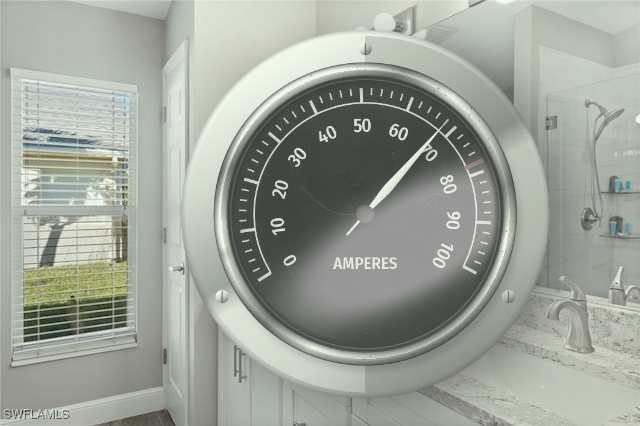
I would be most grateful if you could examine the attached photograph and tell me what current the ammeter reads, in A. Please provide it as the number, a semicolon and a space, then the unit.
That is 68; A
